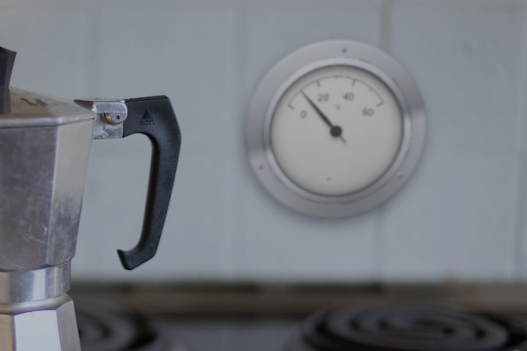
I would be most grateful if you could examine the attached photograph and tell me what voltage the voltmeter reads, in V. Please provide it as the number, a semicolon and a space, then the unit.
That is 10; V
